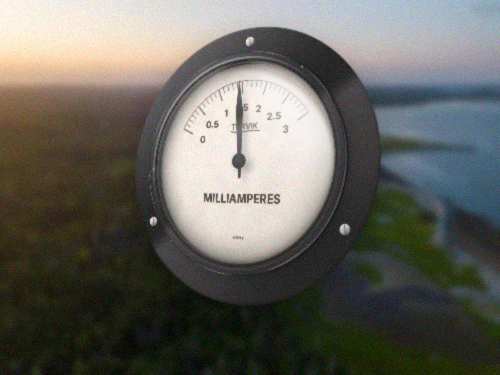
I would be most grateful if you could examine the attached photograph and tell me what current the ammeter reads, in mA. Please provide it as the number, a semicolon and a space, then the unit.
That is 1.5; mA
